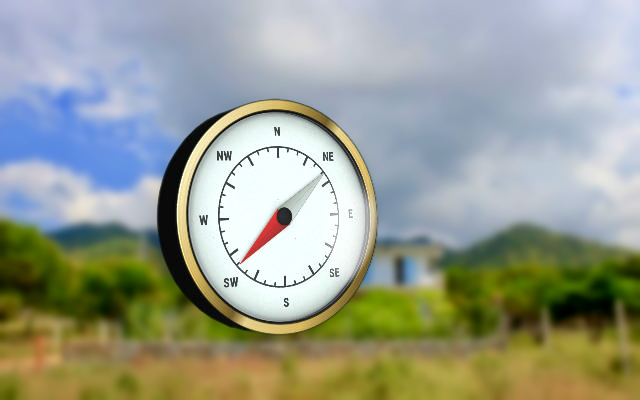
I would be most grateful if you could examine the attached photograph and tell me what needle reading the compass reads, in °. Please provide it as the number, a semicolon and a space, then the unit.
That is 230; °
